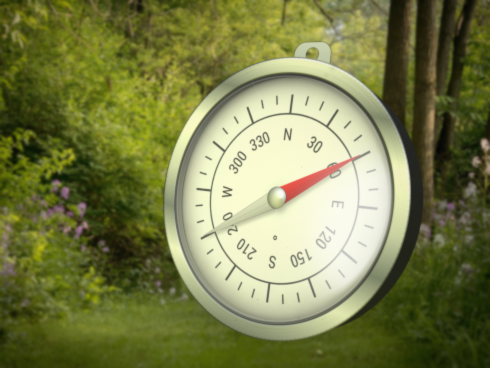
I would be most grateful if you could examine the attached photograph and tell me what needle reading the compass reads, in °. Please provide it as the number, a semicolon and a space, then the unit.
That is 60; °
